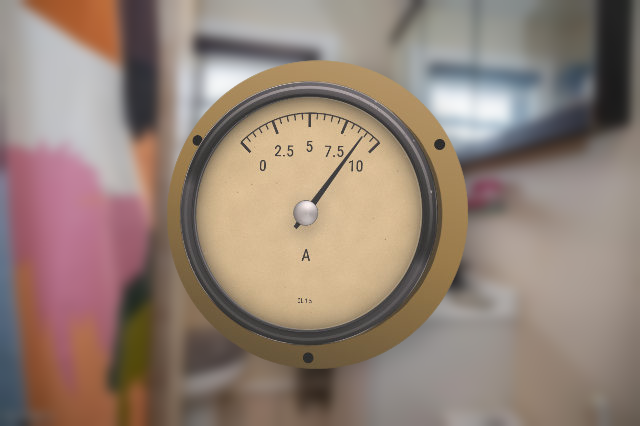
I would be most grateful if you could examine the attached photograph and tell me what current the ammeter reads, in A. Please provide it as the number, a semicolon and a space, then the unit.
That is 9; A
